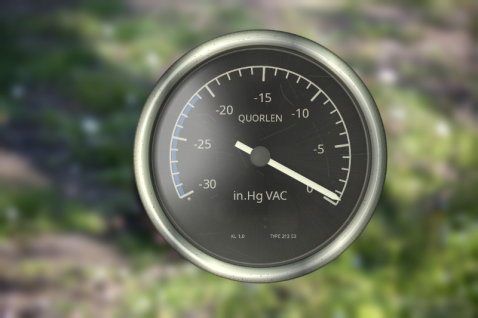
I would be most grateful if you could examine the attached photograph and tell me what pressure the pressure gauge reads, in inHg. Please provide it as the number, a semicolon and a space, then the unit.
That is -0.5; inHg
